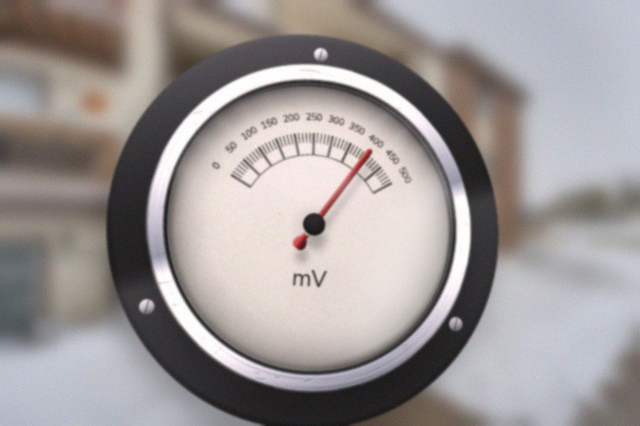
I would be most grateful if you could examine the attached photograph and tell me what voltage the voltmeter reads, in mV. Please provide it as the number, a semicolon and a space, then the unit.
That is 400; mV
